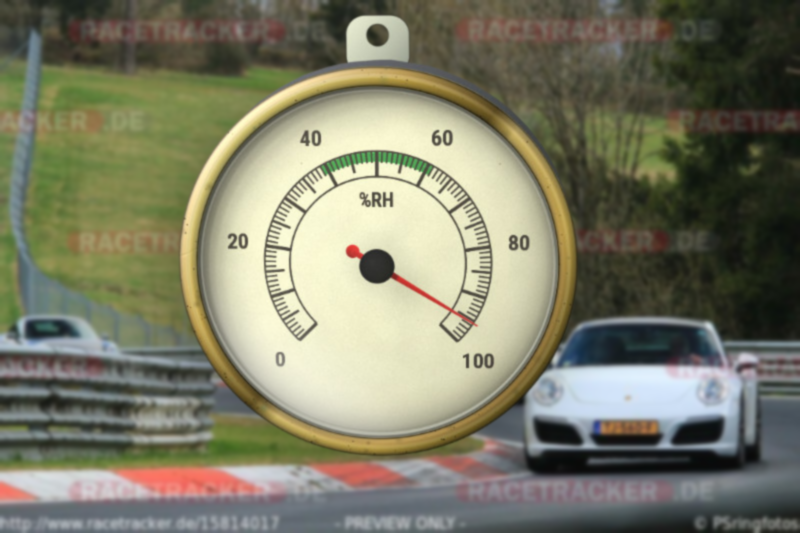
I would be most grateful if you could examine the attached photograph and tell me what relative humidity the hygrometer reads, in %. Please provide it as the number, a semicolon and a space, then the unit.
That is 95; %
